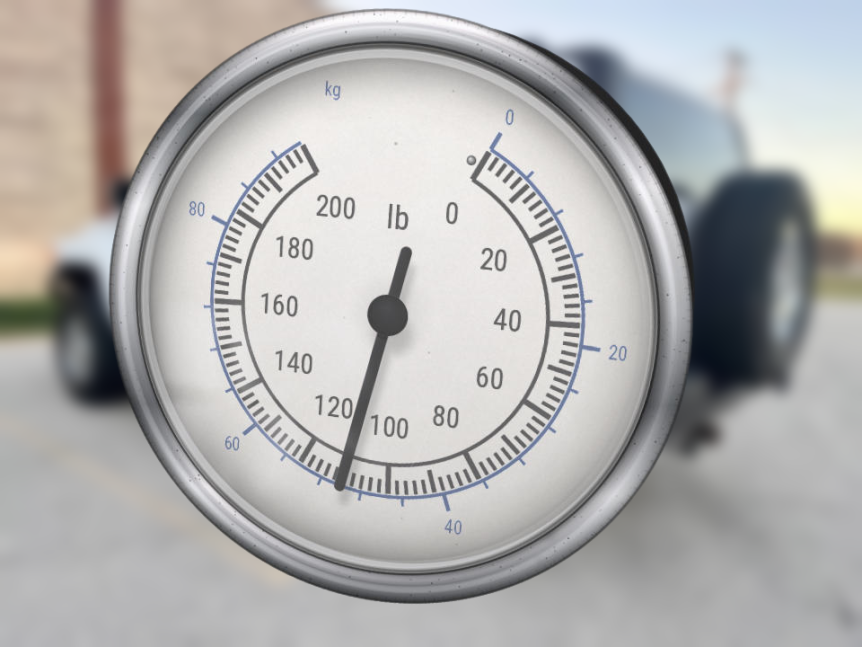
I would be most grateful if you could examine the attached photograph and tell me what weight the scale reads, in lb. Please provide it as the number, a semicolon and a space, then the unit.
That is 110; lb
